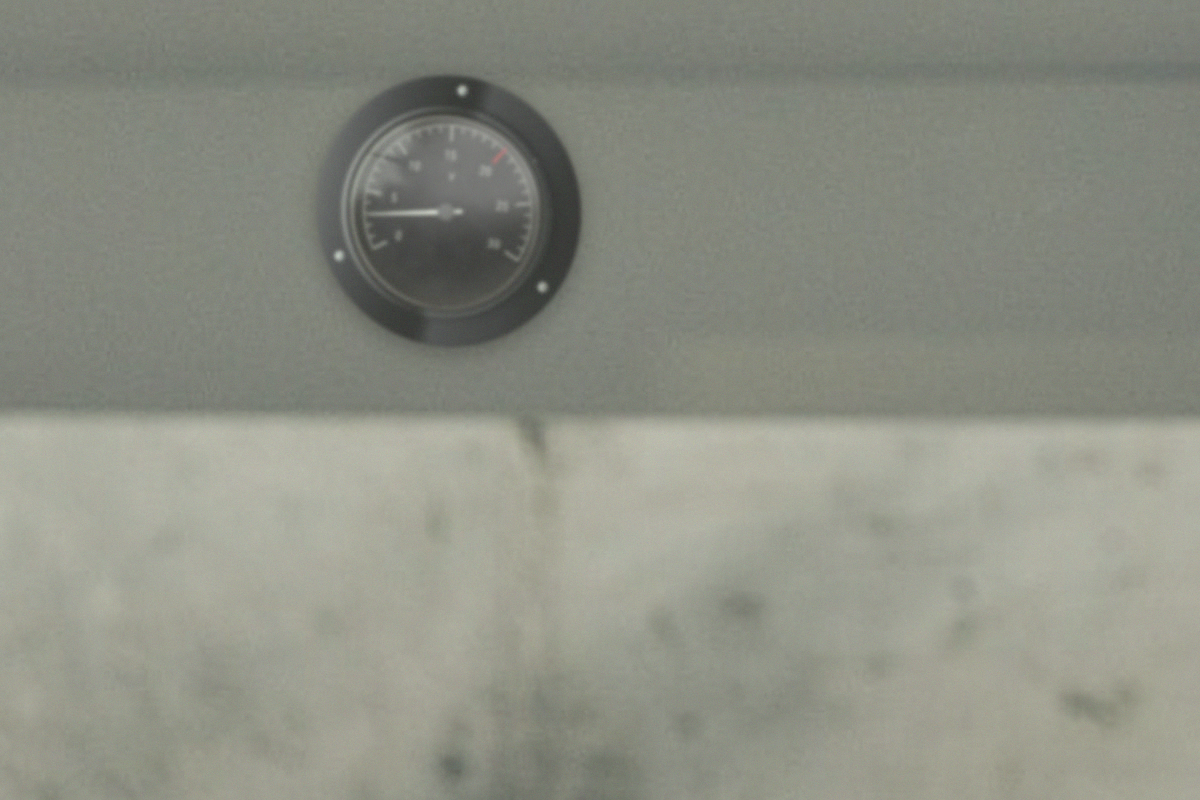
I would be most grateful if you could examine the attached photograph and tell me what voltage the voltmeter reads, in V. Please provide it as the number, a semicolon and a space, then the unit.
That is 3; V
